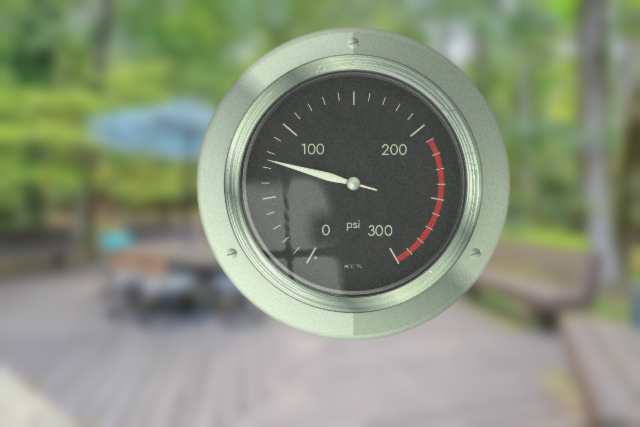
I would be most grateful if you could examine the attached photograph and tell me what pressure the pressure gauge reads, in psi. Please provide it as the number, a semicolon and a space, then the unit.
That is 75; psi
